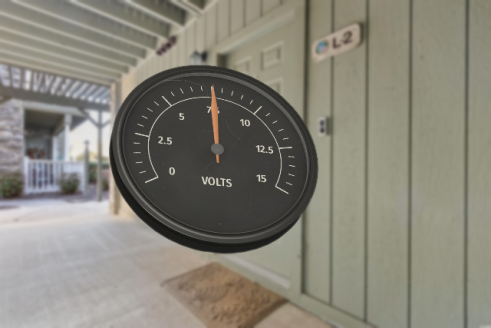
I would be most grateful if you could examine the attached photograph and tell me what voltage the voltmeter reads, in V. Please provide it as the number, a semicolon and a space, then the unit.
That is 7.5; V
